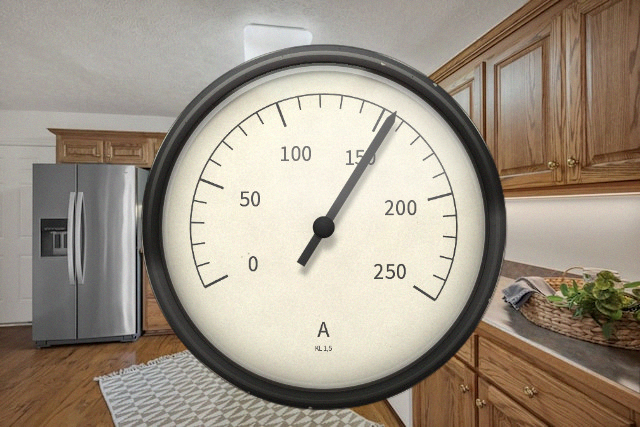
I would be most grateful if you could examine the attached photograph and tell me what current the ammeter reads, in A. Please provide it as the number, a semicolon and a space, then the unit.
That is 155; A
